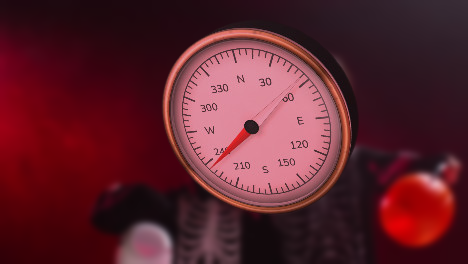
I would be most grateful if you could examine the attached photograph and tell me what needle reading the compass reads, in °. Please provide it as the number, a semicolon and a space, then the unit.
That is 235; °
